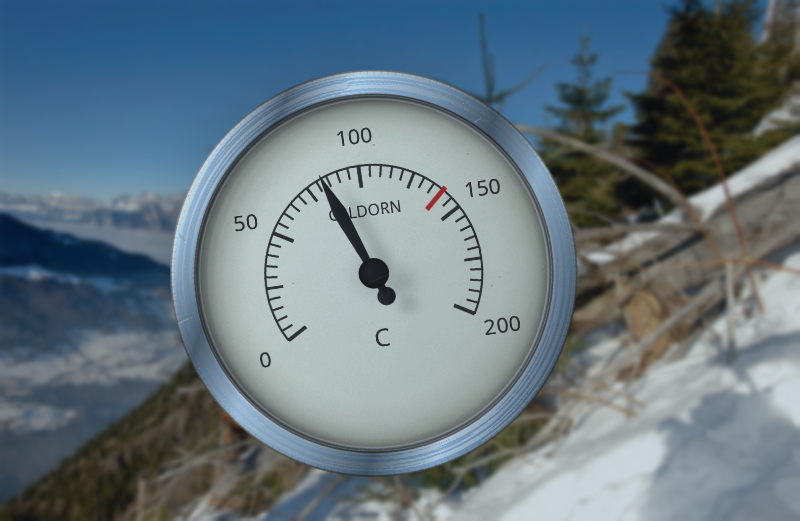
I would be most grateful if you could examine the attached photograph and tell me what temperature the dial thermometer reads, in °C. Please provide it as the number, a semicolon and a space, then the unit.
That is 82.5; °C
